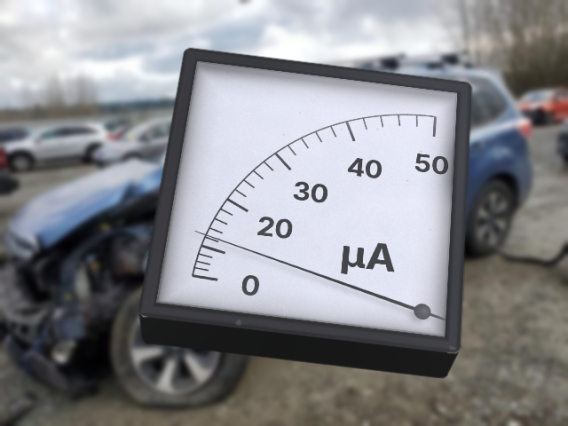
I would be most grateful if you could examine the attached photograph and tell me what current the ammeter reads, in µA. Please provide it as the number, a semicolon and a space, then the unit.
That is 12; µA
